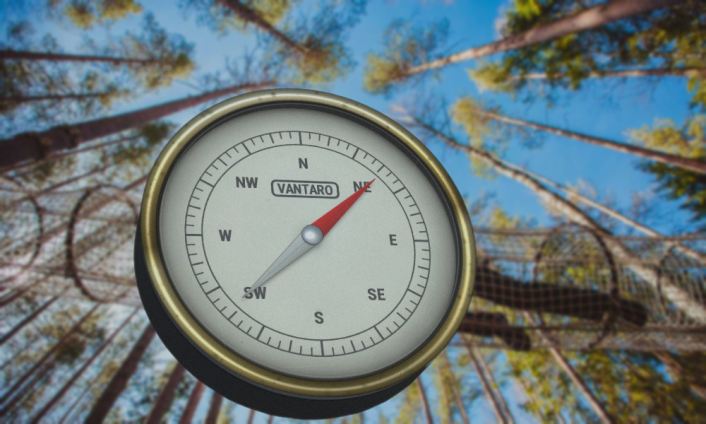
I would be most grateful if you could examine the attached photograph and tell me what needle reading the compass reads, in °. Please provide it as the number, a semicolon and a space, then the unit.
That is 47.5; °
